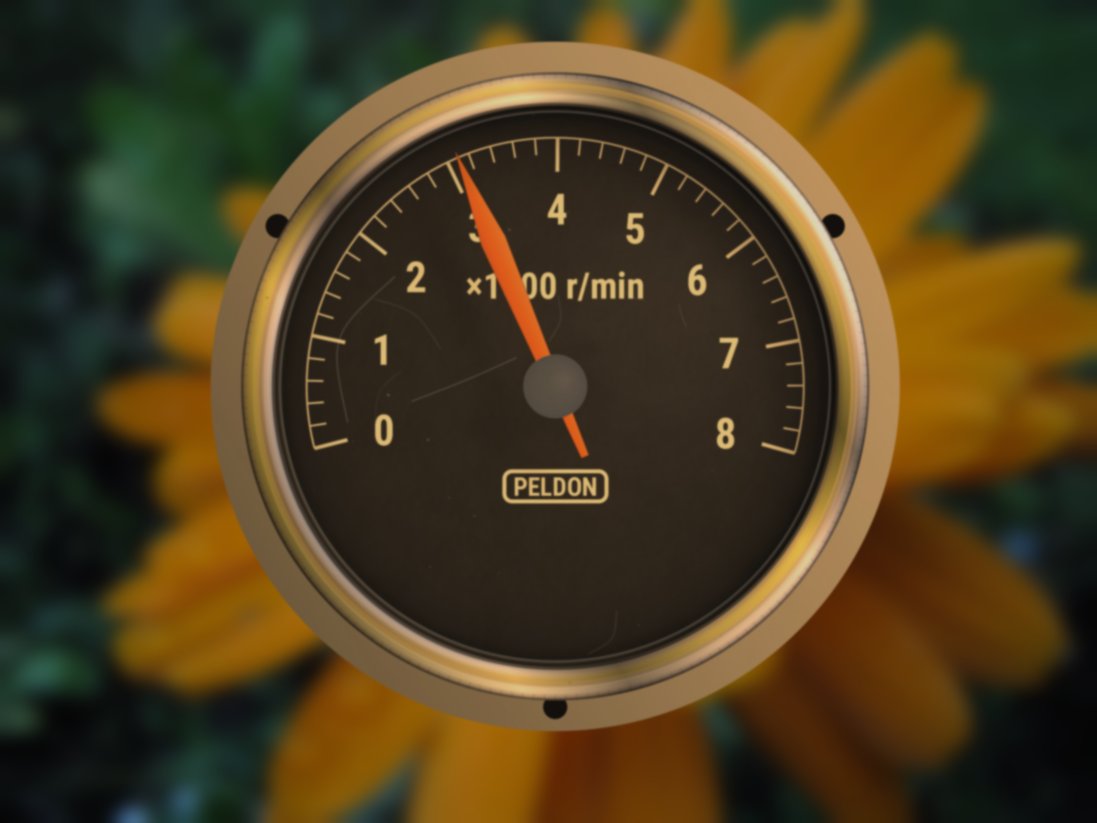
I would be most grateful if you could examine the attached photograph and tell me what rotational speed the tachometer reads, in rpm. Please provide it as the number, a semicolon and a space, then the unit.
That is 3100; rpm
